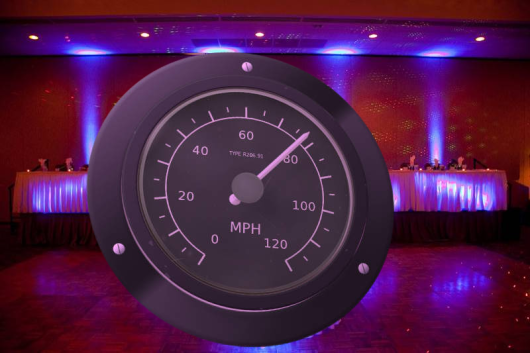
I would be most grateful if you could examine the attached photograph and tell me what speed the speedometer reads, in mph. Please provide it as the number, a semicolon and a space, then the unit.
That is 77.5; mph
